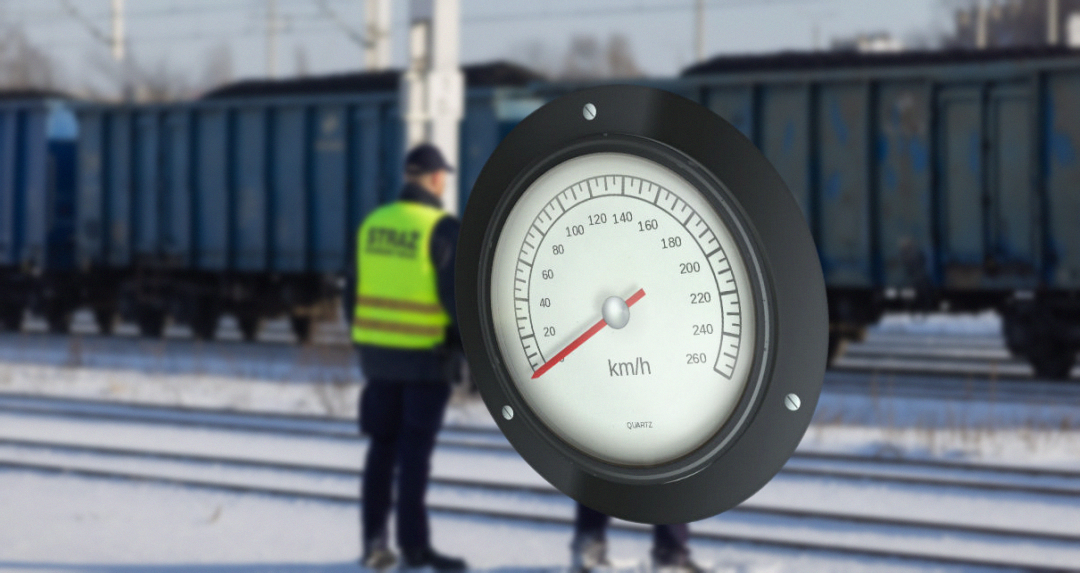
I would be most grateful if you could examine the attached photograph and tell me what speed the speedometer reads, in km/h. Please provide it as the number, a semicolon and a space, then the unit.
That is 0; km/h
